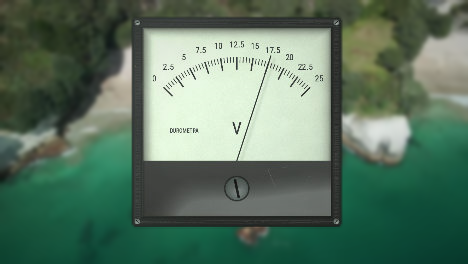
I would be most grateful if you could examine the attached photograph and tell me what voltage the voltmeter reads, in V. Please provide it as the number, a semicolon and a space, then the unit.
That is 17.5; V
